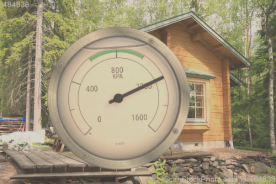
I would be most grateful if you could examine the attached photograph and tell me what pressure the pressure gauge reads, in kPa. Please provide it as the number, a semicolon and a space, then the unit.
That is 1200; kPa
